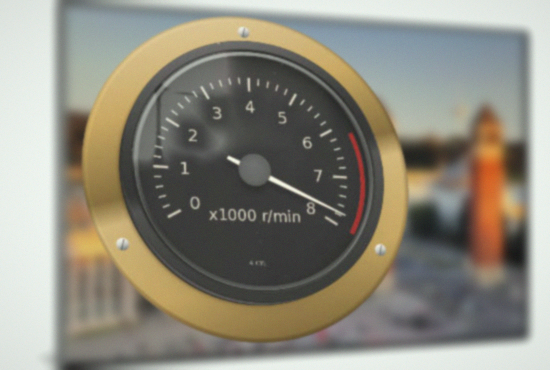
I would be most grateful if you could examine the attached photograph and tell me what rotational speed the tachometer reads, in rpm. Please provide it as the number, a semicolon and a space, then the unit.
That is 7800; rpm
